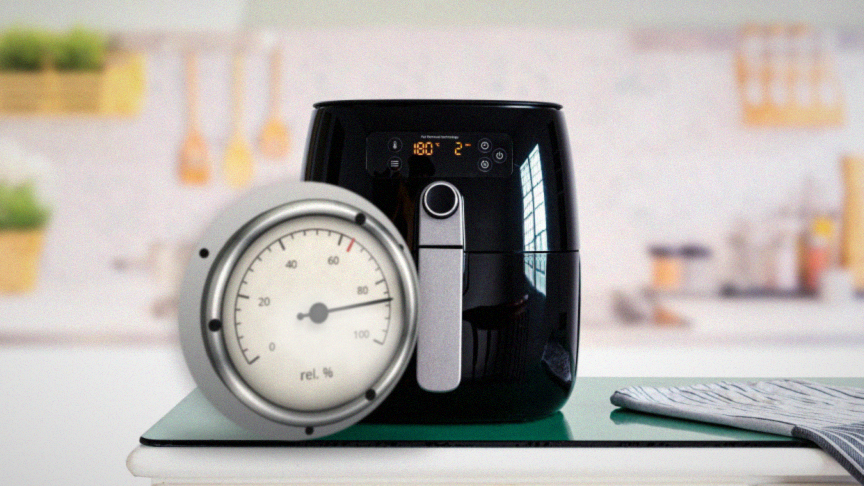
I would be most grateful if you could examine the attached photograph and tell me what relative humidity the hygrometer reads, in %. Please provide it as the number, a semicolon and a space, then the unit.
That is 86; %
